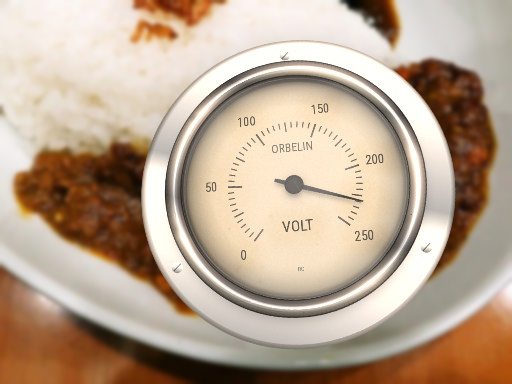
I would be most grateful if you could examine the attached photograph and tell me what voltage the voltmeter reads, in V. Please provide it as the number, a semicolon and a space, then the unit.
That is 230; V
